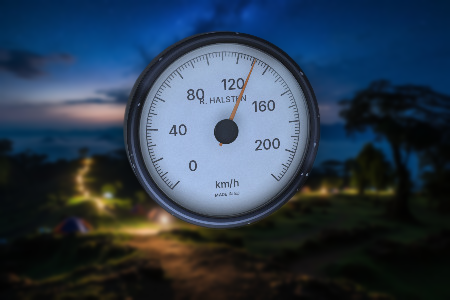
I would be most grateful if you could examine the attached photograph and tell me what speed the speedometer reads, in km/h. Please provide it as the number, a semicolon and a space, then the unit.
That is 130; km/h
